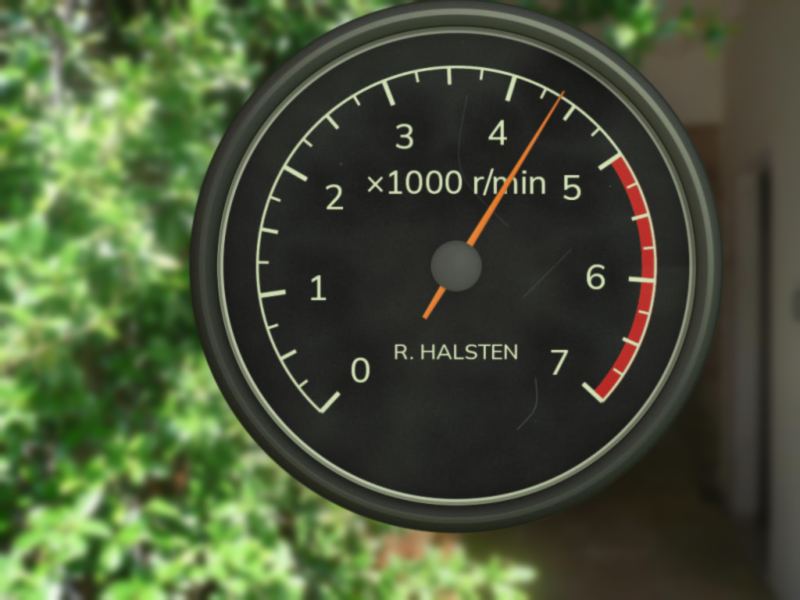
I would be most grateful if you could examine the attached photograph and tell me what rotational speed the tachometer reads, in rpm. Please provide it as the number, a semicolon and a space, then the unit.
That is 4375; rpm
